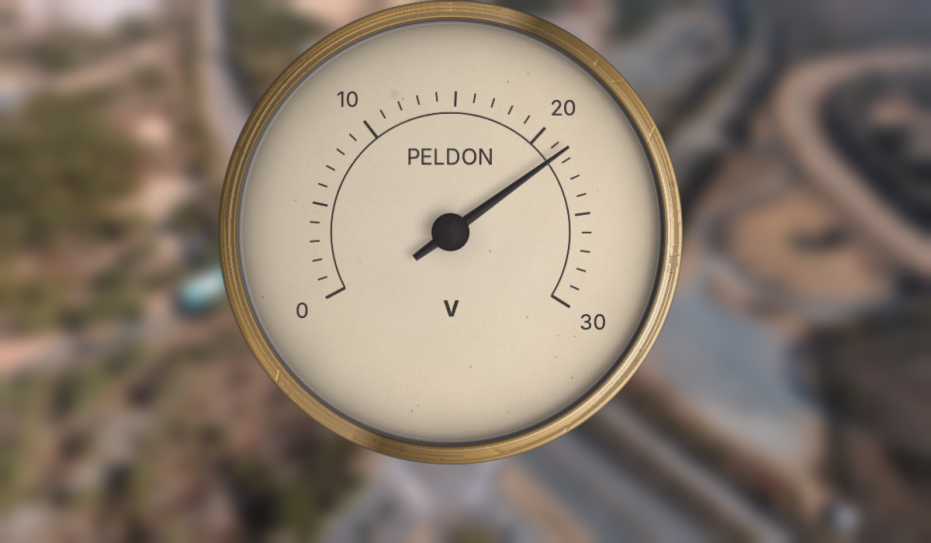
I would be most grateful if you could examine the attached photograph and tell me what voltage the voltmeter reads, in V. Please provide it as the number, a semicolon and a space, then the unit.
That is 21.5; V
